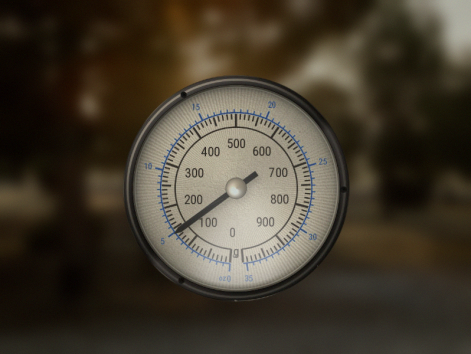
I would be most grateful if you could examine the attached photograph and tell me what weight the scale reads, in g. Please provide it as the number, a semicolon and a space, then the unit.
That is 140; g
